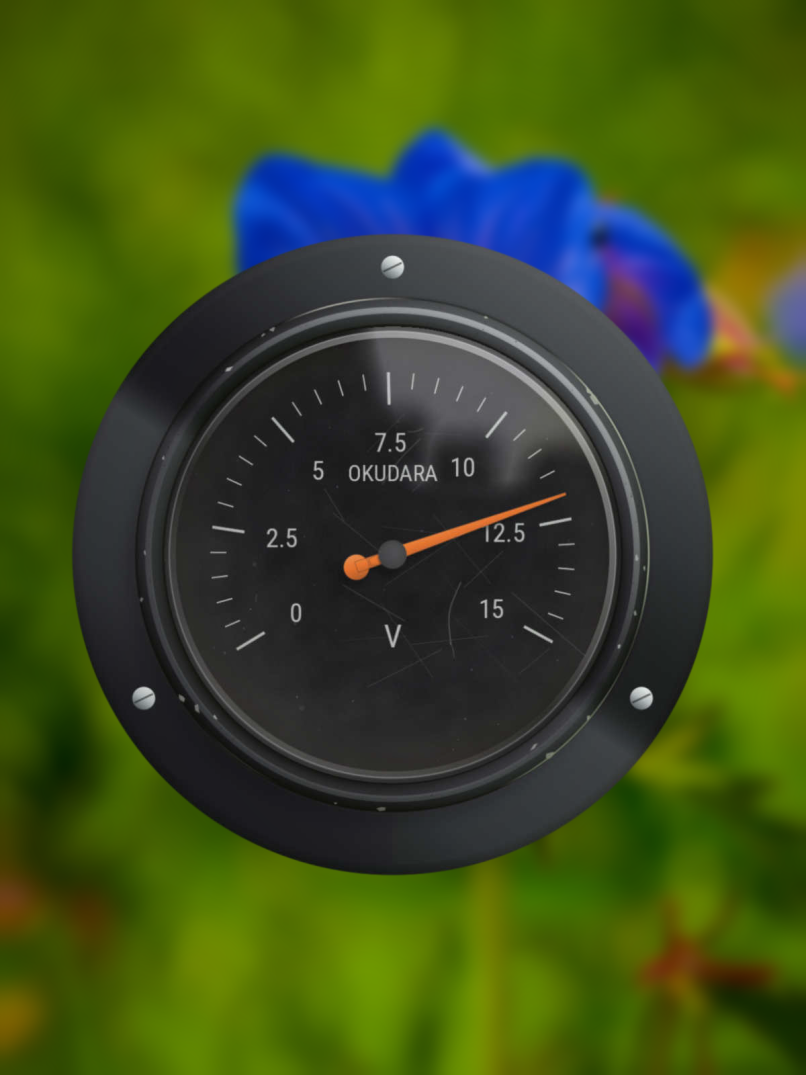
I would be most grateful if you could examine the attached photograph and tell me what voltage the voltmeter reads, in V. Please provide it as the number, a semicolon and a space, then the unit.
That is 12; V
